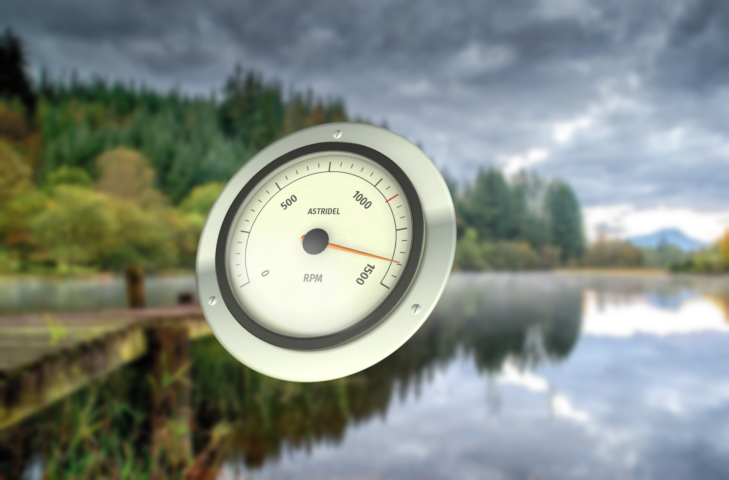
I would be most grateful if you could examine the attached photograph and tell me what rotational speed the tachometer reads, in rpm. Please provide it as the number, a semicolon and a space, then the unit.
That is 1400; rpm
